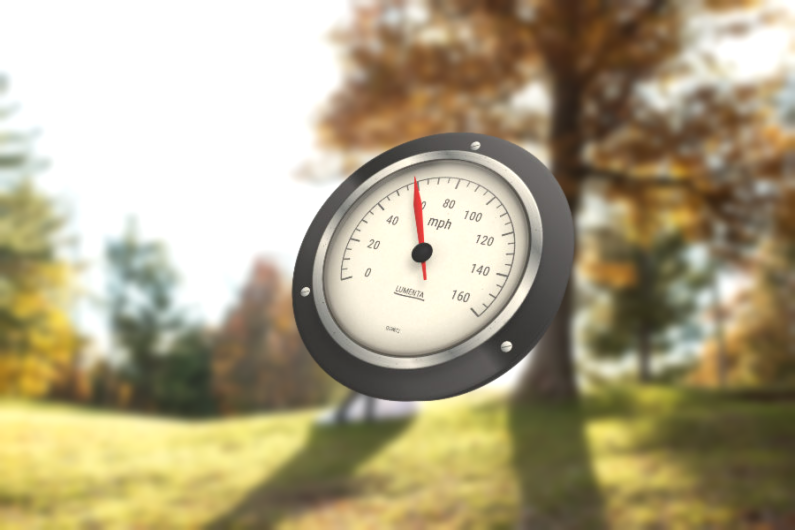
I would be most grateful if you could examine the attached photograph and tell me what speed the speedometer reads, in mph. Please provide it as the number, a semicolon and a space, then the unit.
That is 60; mph
